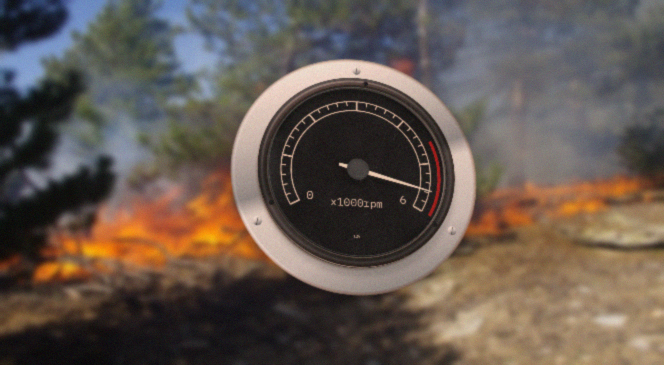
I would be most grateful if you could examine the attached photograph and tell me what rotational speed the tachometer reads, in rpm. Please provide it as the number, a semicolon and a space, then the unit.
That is 5600; rpm
